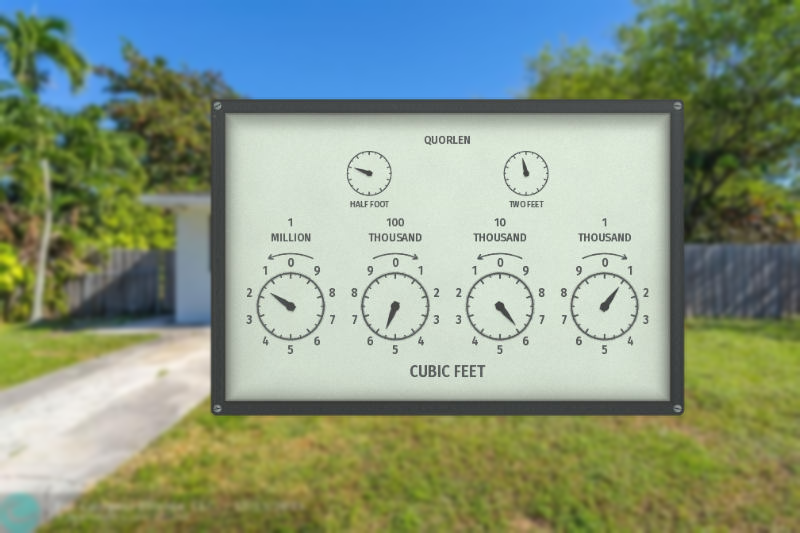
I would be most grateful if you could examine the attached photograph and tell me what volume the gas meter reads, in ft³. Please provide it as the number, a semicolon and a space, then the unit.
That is 156100; ft³
